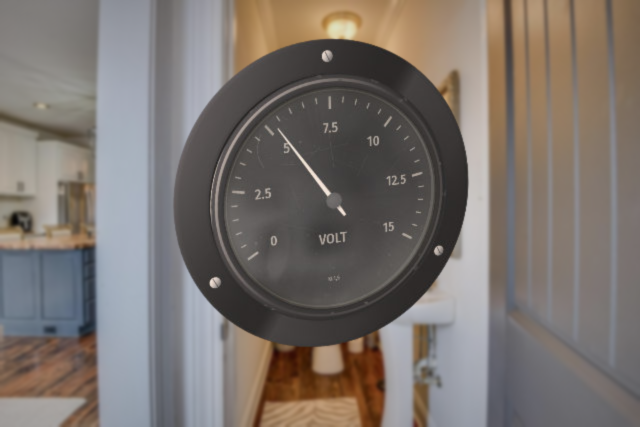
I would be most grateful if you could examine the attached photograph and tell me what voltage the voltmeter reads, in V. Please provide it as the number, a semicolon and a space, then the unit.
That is 5.25; V
